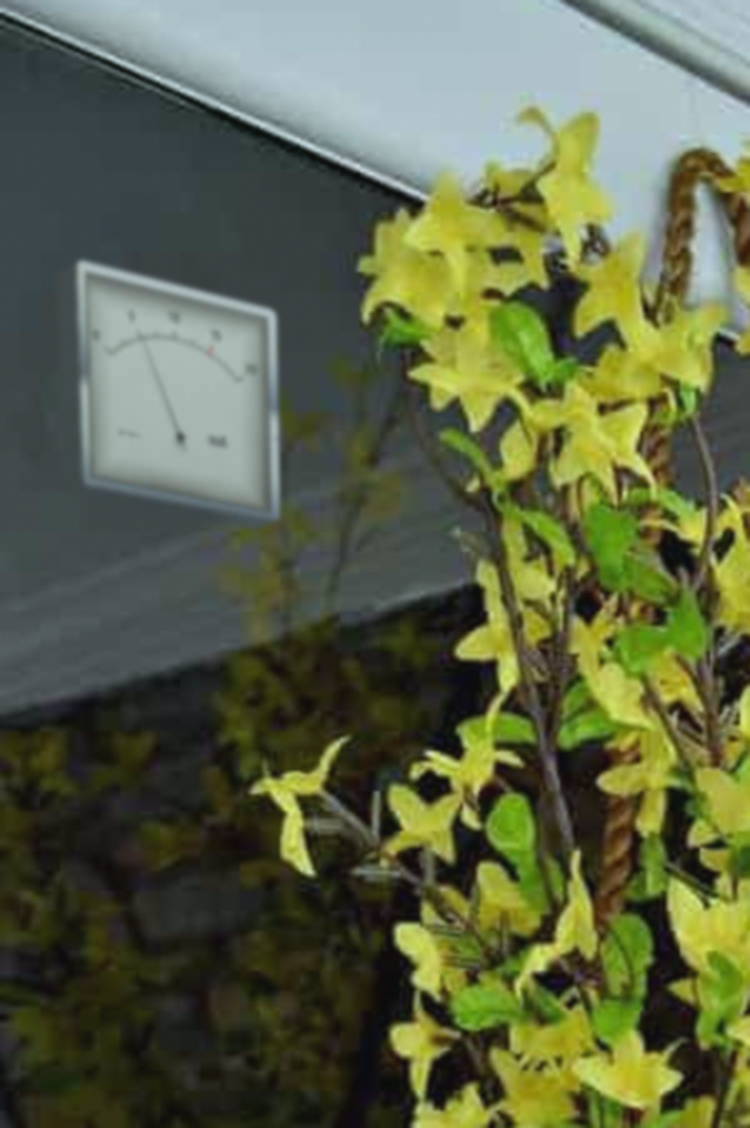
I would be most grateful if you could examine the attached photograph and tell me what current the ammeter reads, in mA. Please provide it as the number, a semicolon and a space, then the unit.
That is 5; mA
